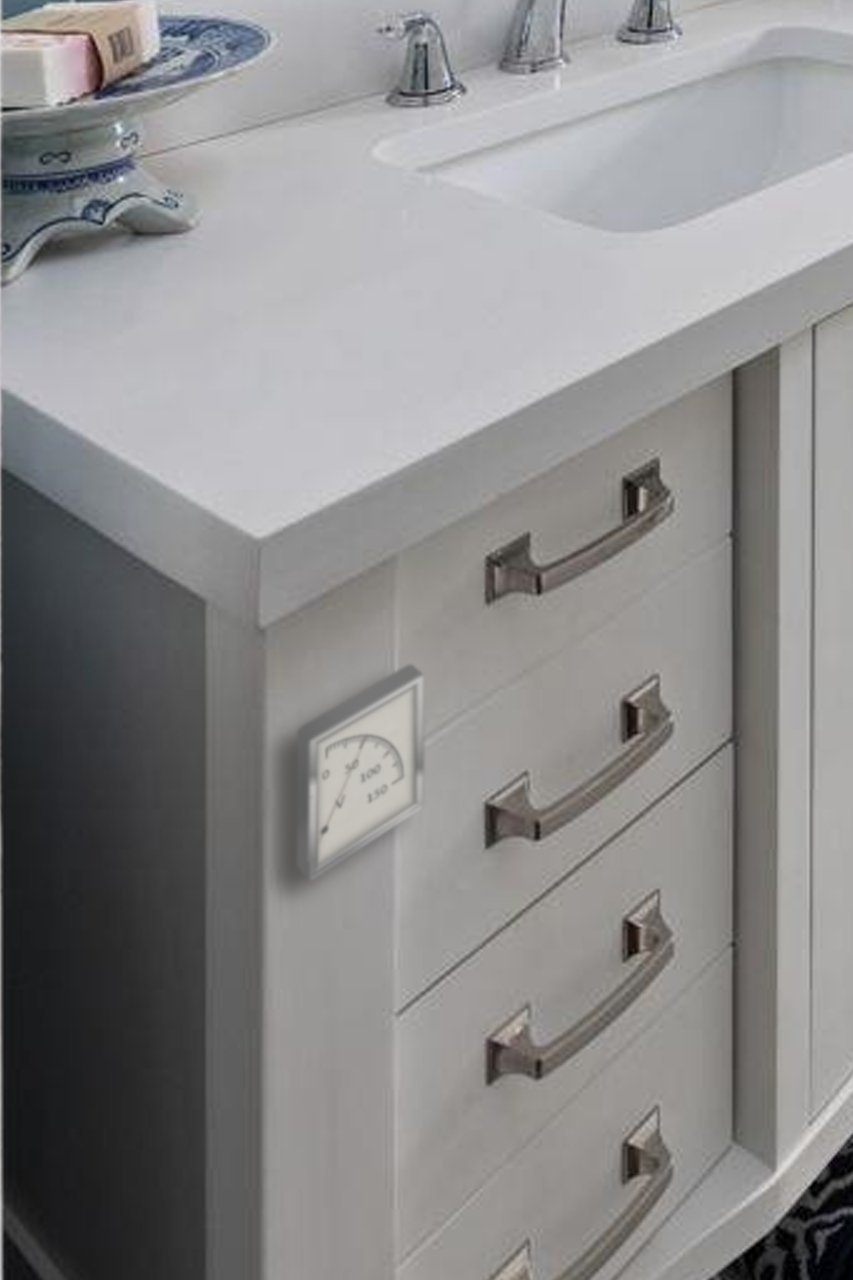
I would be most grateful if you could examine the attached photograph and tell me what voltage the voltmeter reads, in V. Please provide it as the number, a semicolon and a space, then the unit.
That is 50; V
